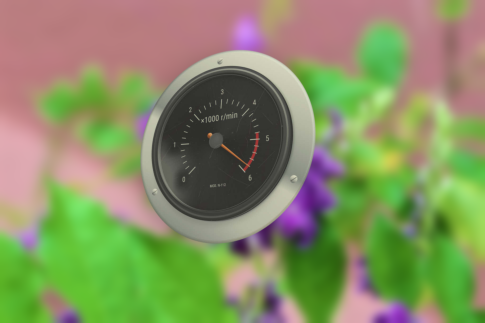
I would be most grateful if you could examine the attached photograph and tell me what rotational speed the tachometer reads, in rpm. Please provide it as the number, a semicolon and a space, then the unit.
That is 5800; rpm
